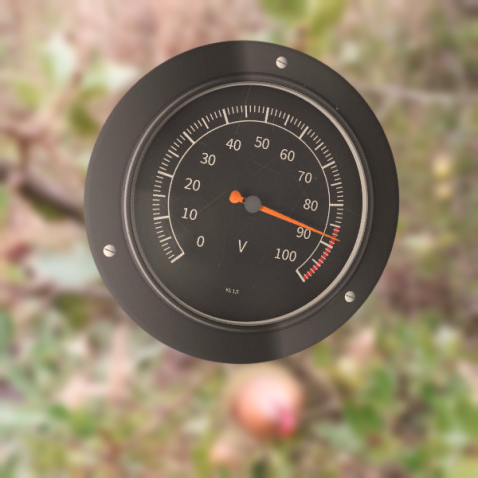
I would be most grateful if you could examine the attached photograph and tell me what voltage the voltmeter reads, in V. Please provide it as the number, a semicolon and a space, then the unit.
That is 88; V
